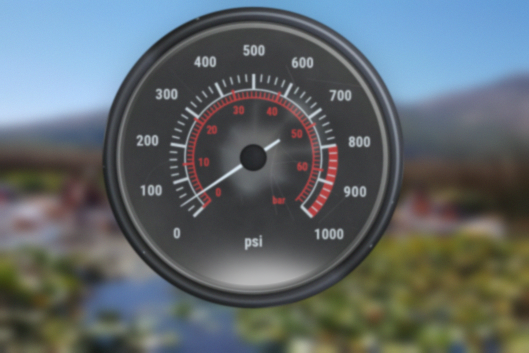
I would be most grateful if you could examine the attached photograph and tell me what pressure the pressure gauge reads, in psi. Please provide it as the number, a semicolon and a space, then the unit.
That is 40; psi
